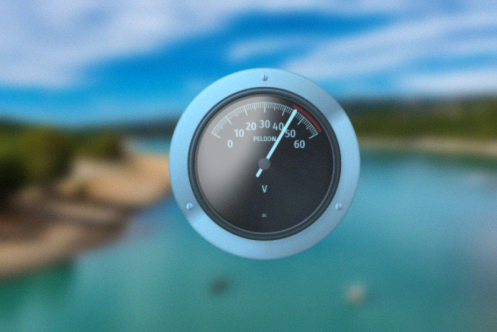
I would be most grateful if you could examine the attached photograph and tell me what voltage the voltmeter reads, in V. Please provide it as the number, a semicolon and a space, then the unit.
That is 45; V
